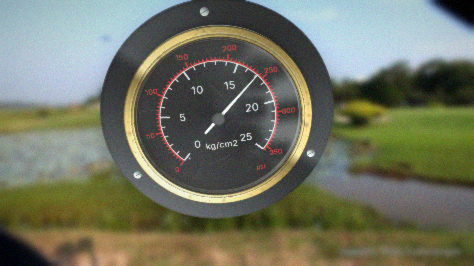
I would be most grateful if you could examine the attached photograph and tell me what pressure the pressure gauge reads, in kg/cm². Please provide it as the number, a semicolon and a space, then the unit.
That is 17; kg/cm²
